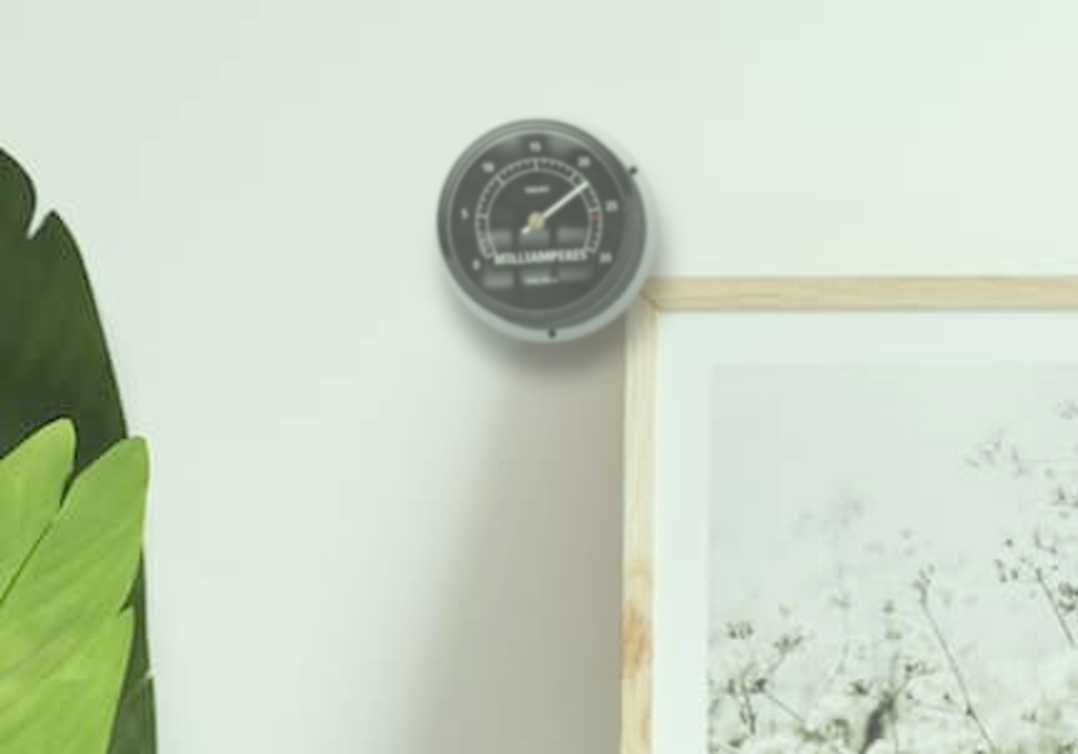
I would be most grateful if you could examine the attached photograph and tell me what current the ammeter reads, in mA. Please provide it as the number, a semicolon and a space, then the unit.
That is 22; mA
